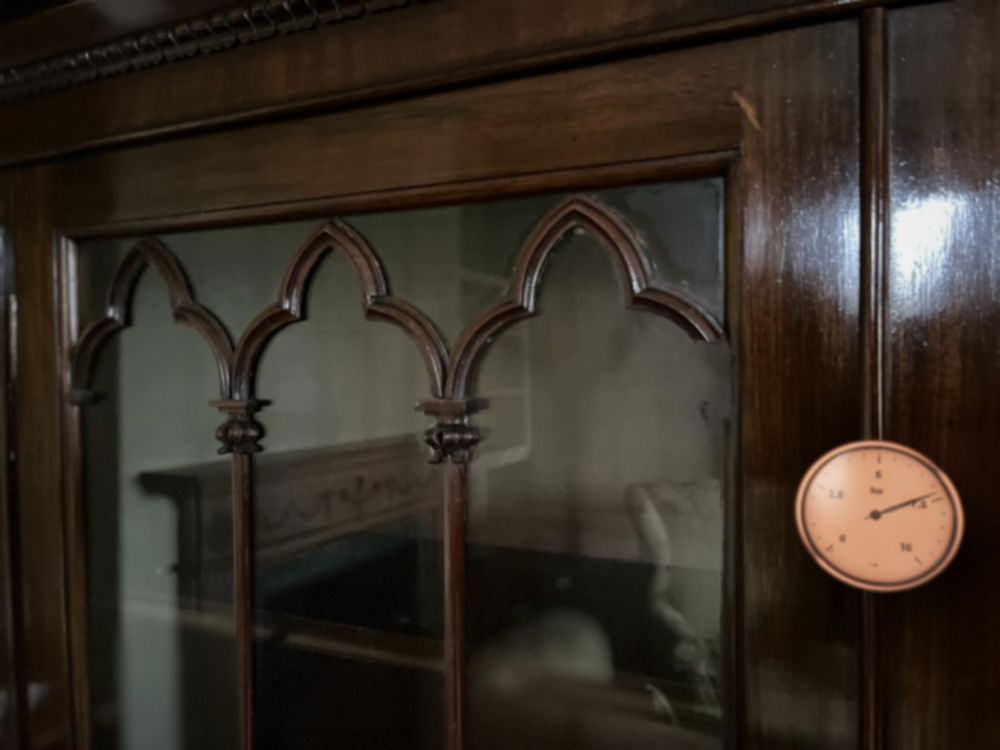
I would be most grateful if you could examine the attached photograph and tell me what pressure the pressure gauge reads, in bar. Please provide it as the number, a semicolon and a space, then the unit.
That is 7.25; bar
